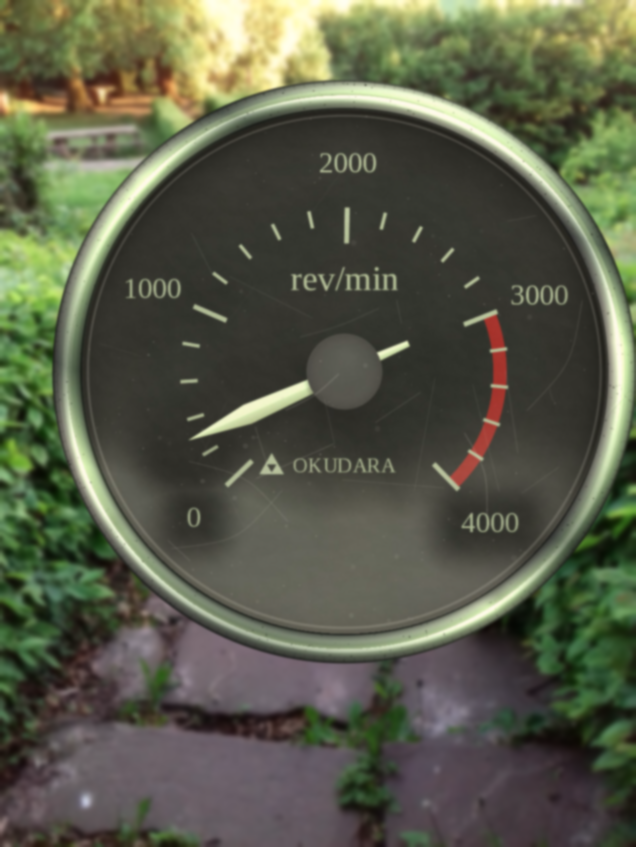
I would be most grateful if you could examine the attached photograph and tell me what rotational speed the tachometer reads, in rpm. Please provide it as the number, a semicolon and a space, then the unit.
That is 300; rpm
